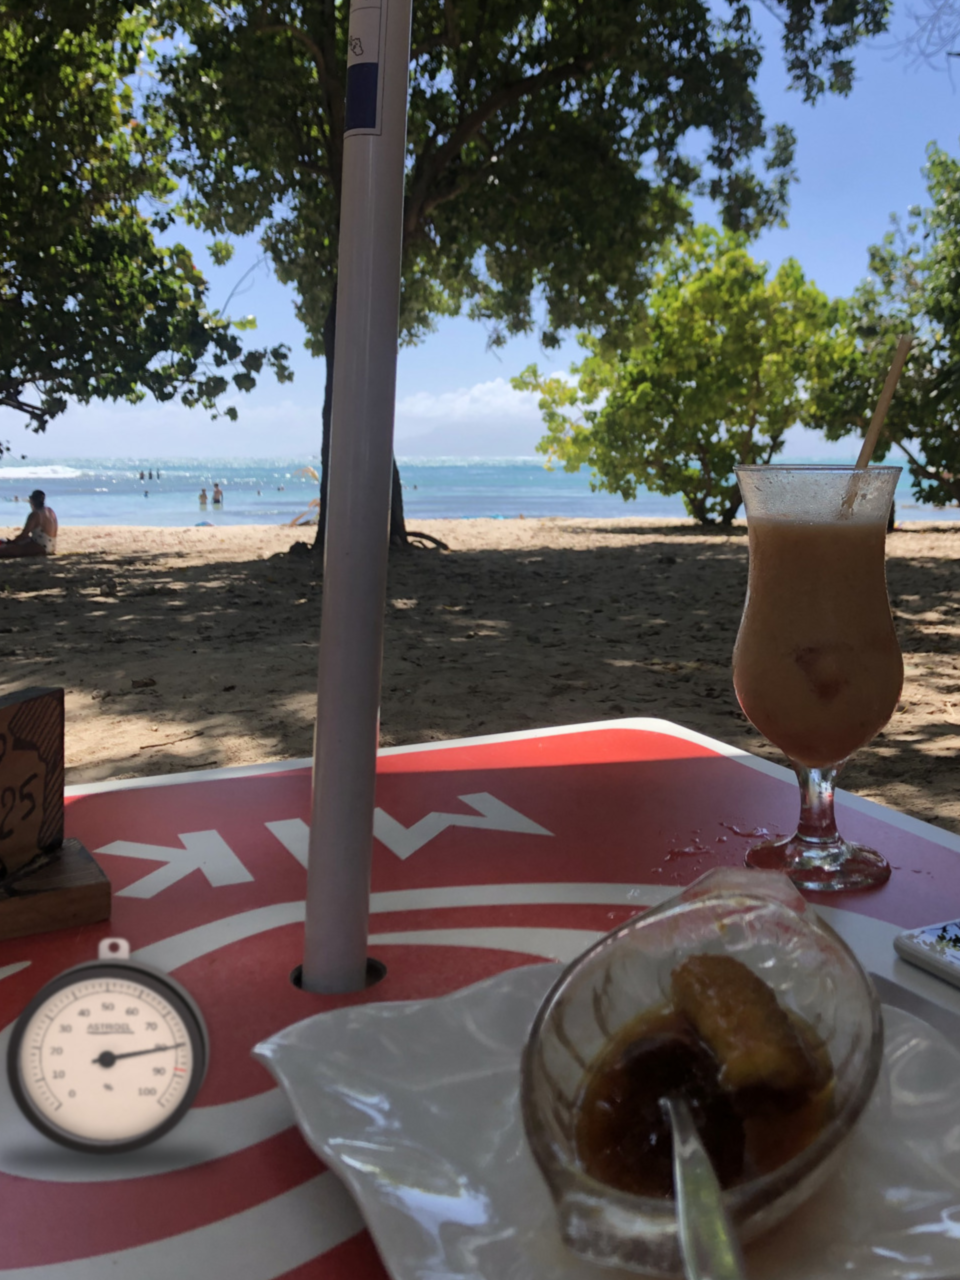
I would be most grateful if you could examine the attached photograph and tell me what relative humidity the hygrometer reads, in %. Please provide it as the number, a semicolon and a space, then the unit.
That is 80; %
